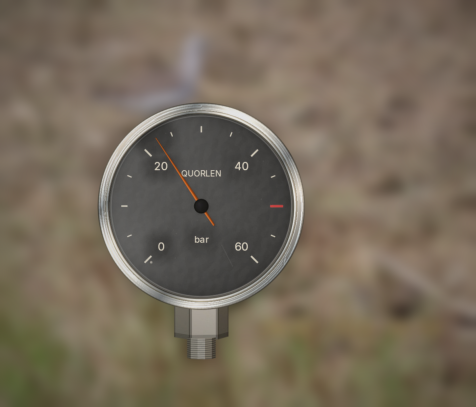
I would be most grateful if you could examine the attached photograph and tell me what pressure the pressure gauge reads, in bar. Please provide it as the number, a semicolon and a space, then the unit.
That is 22.5; bar
